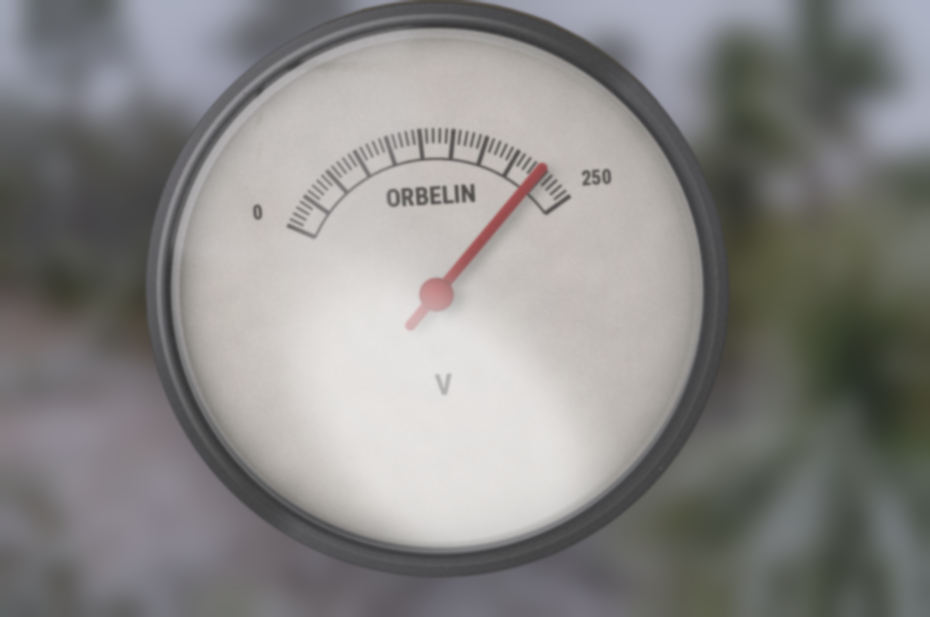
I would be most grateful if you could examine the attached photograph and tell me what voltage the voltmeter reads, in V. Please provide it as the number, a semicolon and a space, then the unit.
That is 220; V
